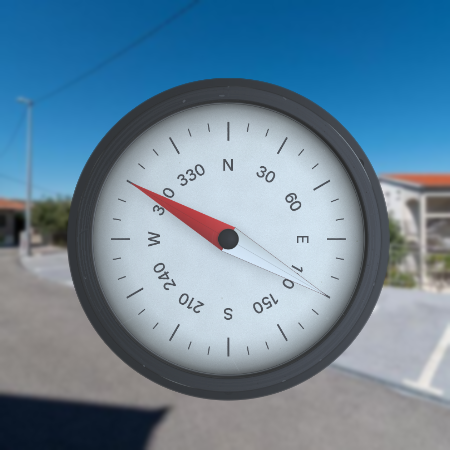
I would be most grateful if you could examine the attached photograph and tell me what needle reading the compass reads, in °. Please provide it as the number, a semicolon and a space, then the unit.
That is 300; °
